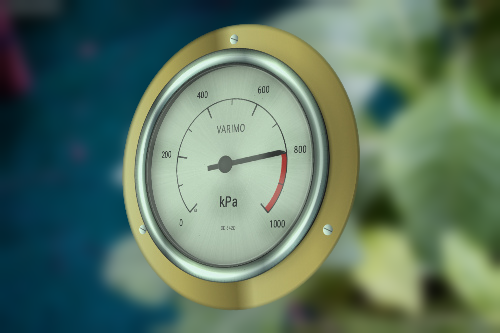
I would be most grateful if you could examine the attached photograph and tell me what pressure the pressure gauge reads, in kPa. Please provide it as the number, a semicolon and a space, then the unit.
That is 800; kPa
